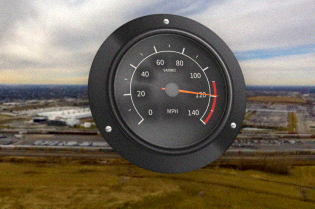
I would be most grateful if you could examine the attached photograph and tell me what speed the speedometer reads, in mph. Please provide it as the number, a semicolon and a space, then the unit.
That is 120; mph
